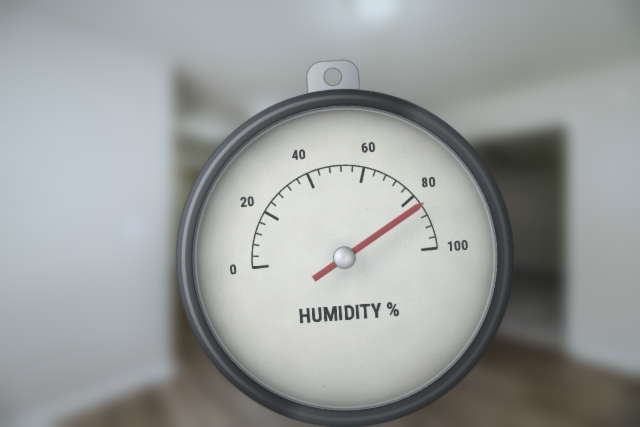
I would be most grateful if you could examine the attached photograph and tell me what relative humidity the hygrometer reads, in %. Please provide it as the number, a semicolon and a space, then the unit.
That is 84; %
